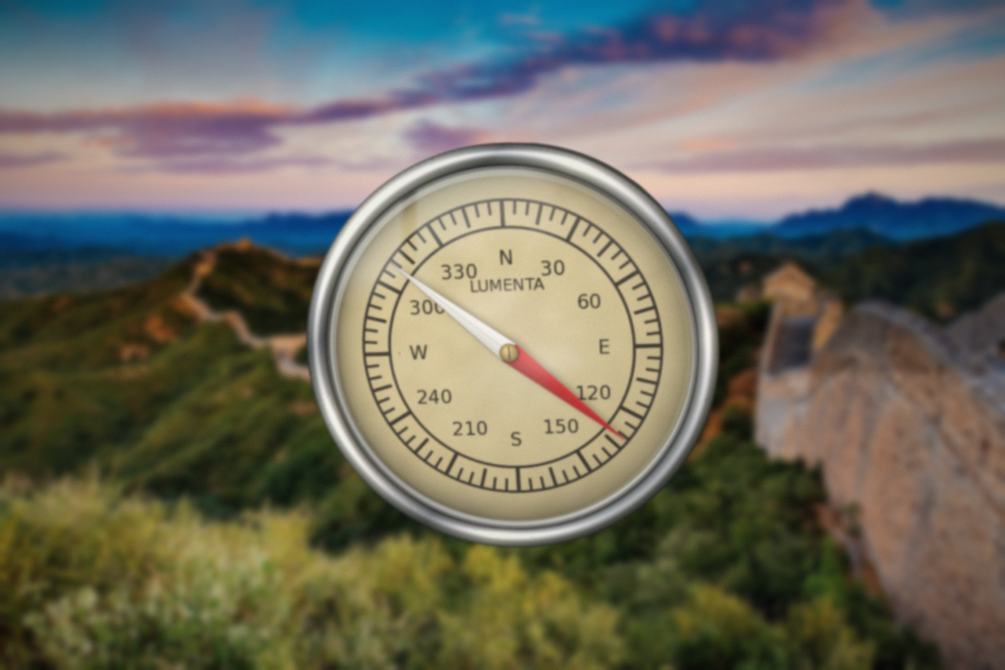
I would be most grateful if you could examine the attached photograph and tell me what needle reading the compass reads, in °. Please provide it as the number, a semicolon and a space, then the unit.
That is 130; °
